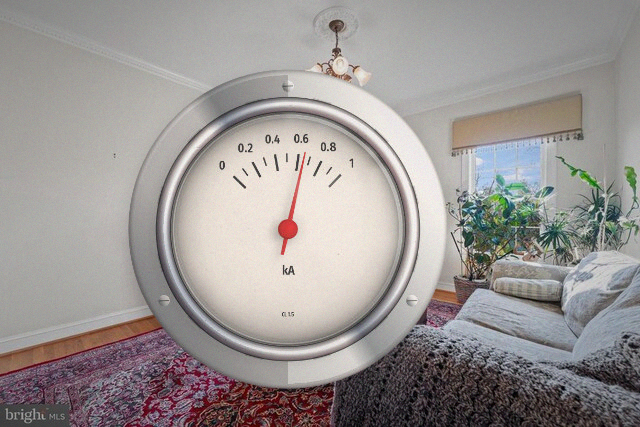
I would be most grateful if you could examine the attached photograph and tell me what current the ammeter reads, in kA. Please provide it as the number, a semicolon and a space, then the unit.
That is 0.65; kA
